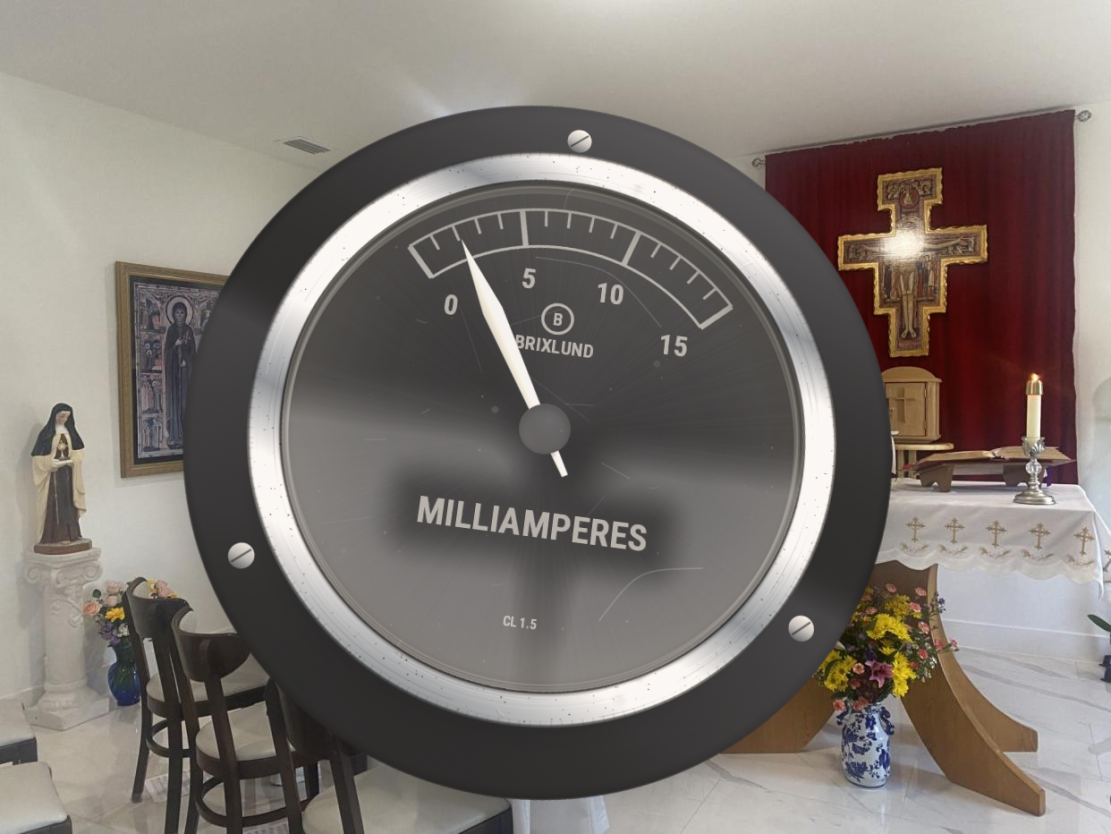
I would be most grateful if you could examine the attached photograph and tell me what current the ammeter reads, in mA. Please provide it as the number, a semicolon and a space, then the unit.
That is 2; mA
